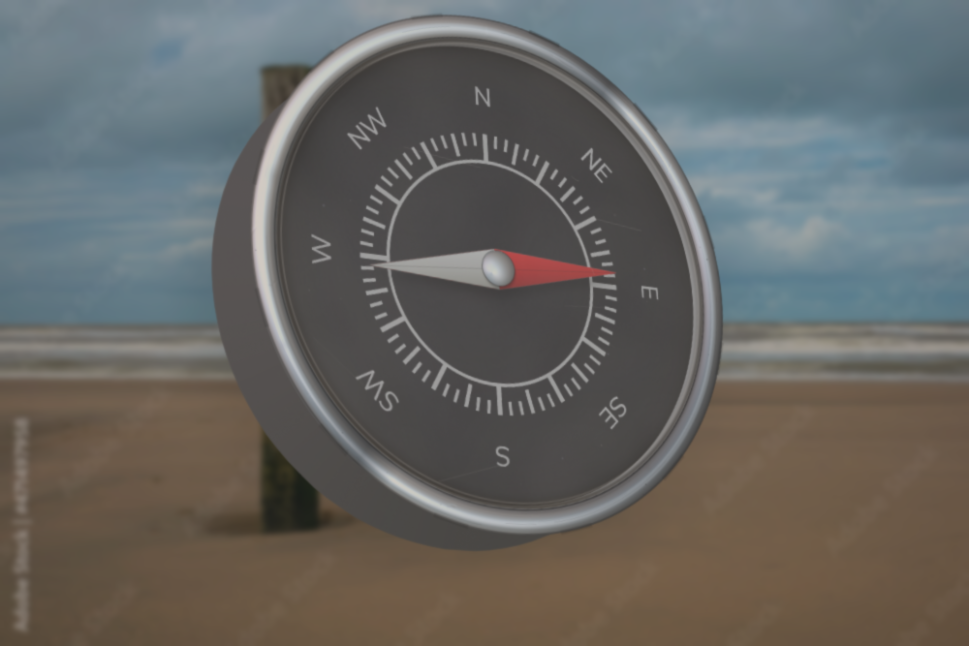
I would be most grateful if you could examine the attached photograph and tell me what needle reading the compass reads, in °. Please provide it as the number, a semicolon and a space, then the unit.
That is 85; °
